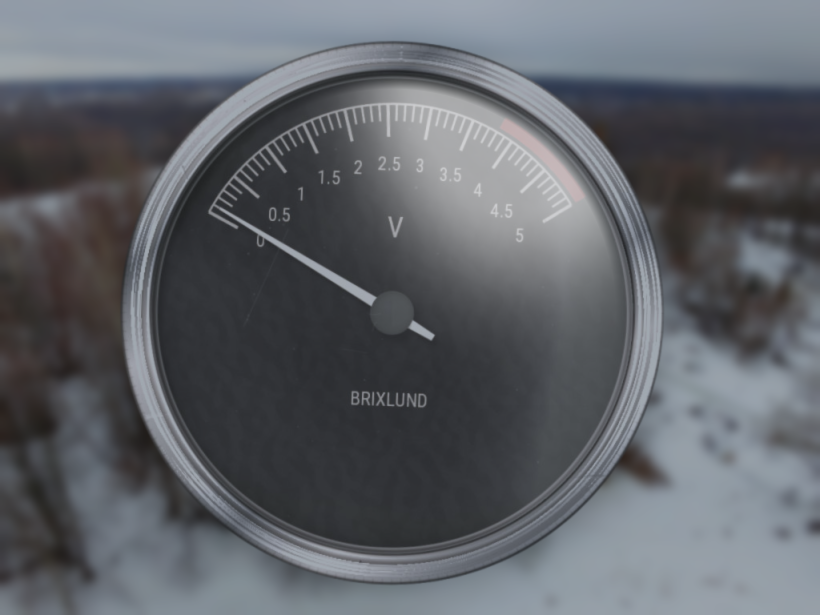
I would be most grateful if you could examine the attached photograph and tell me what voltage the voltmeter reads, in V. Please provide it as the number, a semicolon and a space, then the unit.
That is 0.1; V
